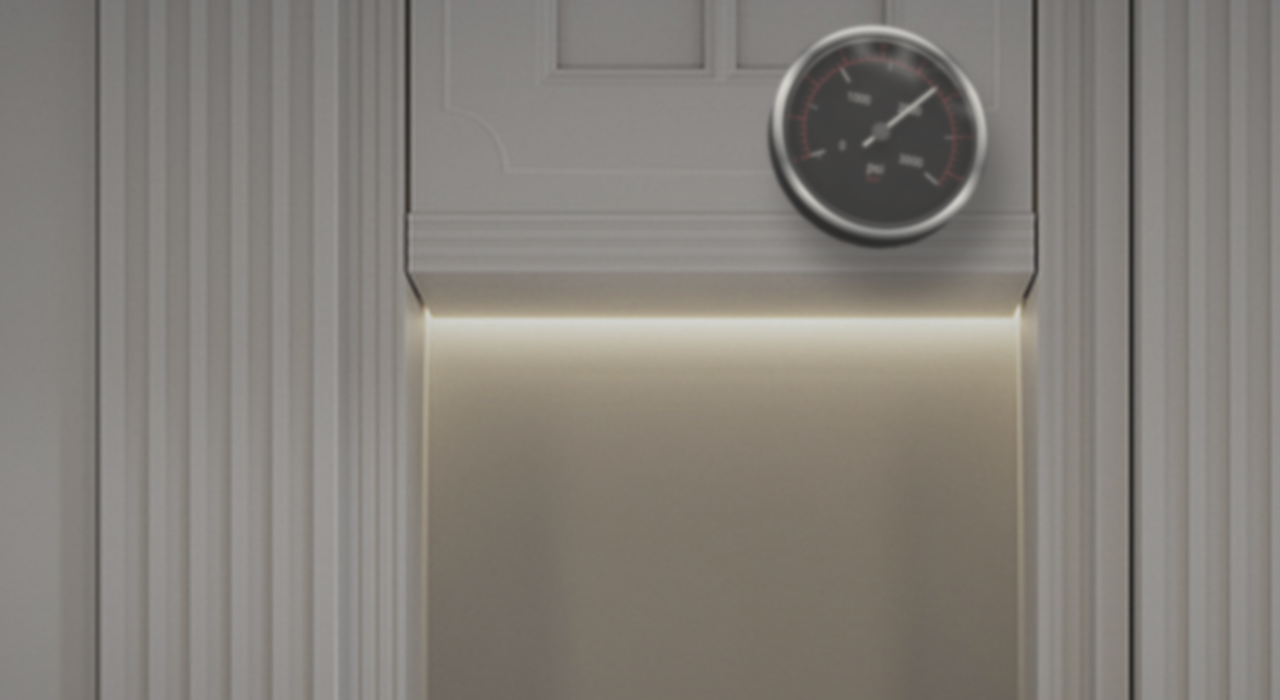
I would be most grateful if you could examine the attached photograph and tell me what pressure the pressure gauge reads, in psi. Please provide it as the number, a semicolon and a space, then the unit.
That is 2000; psi
